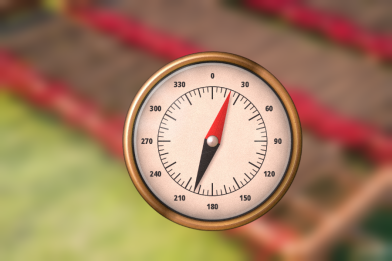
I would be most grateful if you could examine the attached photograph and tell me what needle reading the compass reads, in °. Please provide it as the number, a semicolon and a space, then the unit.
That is 20; °
